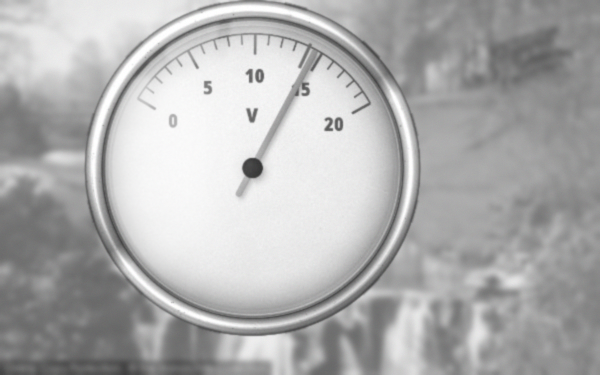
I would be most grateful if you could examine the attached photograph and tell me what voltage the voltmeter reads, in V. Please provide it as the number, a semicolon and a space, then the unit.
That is 14.5; V
